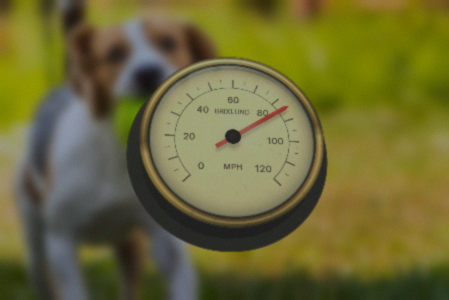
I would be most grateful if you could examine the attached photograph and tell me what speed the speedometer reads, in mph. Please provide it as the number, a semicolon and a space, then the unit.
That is 85; mph
